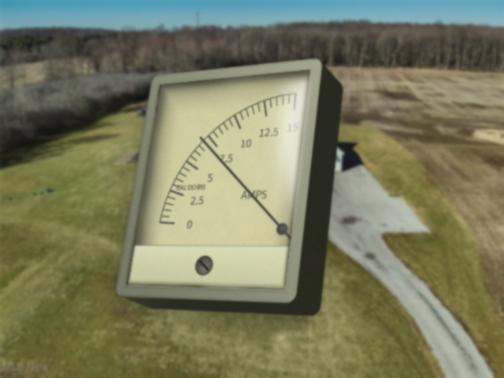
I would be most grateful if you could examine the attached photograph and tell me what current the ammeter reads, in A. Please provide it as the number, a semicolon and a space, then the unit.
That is 7; A
